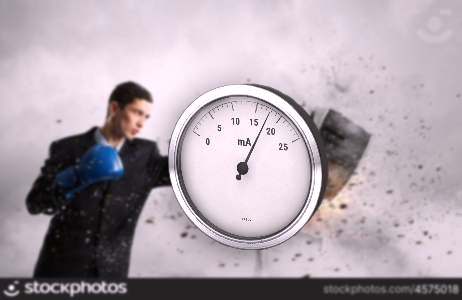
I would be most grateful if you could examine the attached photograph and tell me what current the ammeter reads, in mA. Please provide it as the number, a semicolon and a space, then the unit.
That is 18; mA
